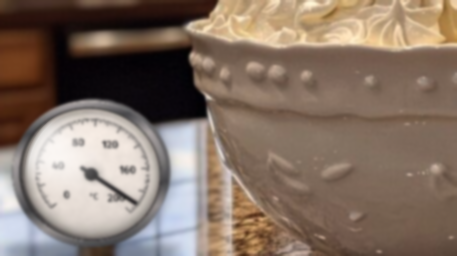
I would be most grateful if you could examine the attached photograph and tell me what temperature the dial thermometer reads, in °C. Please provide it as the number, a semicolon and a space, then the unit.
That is 190; °C
